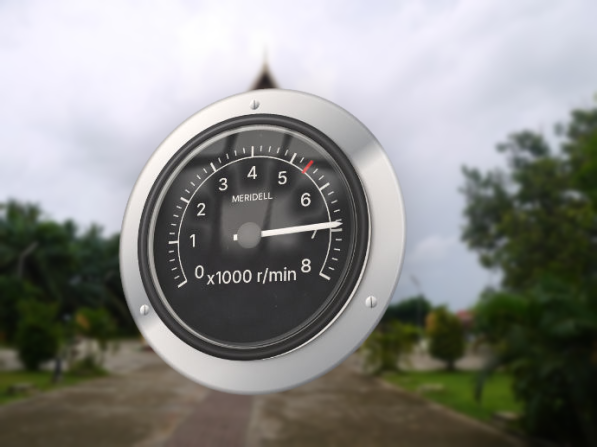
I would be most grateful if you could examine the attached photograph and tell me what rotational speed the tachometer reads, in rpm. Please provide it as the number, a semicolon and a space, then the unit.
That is 6900; rpm
